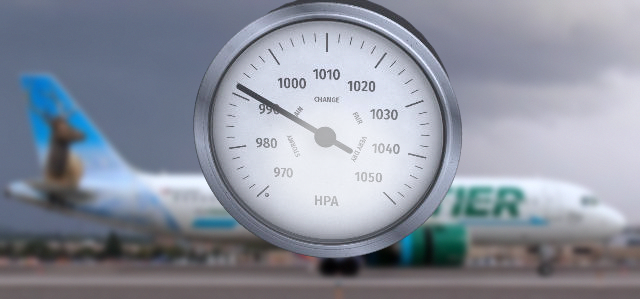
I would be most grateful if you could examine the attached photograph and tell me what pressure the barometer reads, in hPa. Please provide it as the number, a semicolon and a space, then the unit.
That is 992; hPa
